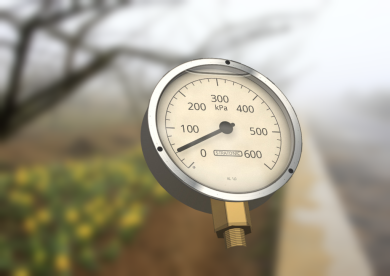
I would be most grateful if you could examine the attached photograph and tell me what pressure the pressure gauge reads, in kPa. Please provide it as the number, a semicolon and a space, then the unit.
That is 40; kPa
